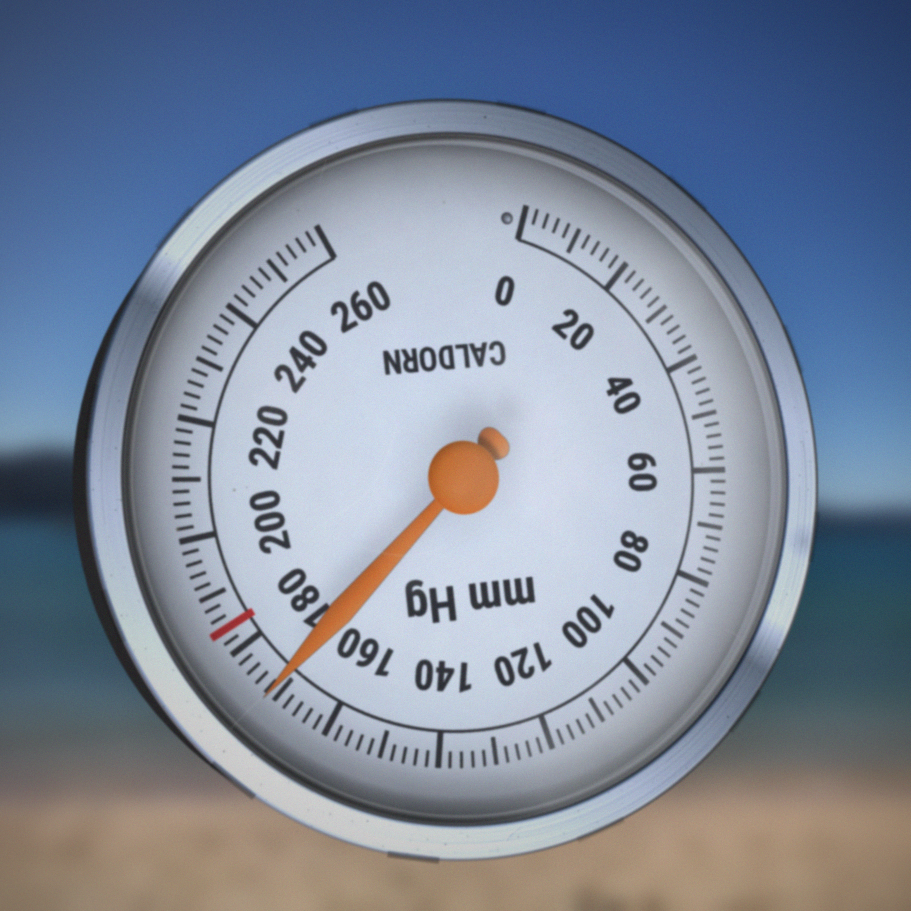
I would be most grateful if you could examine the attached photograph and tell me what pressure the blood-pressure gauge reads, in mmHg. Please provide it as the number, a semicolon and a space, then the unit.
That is 172; mmHg
